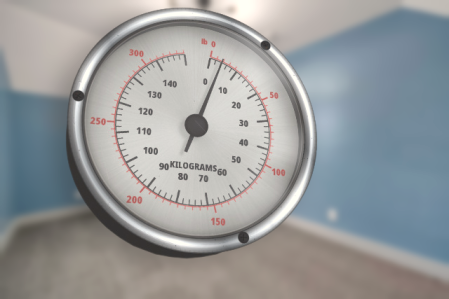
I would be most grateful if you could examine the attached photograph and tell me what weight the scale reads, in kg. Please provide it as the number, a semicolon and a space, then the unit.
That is 4; kg
